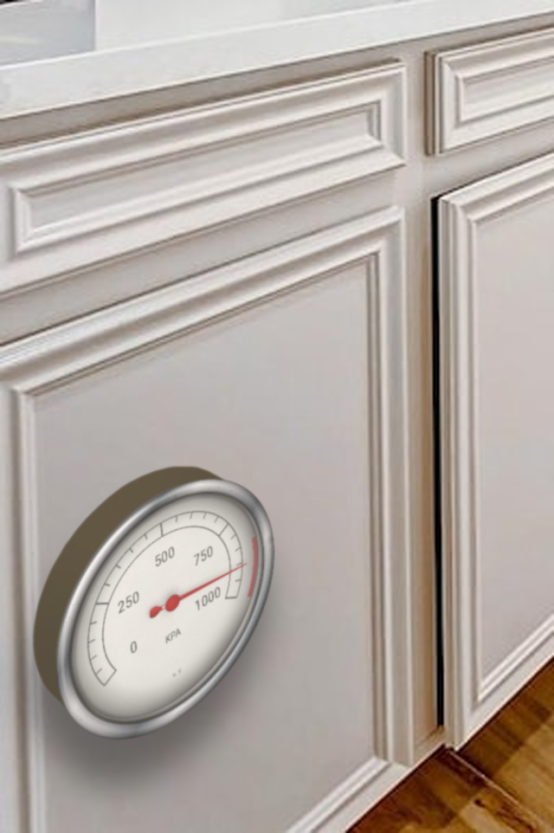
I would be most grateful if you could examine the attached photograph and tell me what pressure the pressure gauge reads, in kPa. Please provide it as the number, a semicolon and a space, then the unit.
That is 900; kPa
